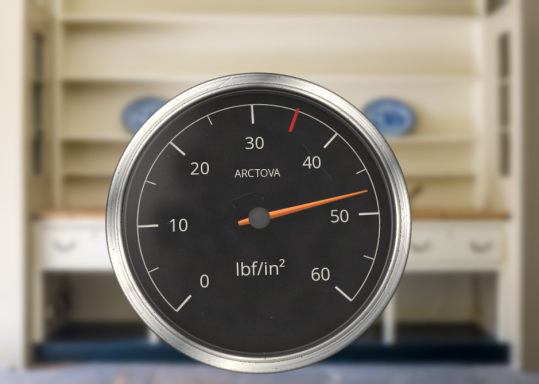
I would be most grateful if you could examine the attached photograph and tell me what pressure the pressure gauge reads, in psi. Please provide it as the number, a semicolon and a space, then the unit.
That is 47.5; psi
